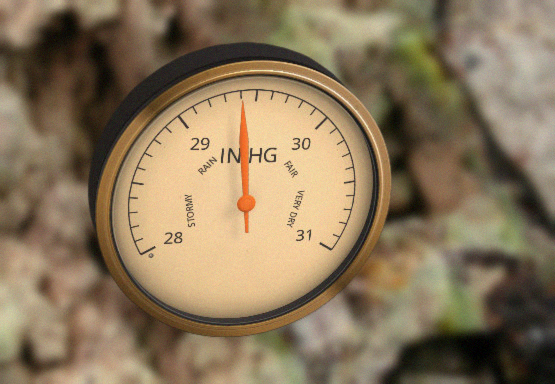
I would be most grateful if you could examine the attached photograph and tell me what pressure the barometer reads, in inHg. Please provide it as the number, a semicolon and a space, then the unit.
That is 29.4; inHg
